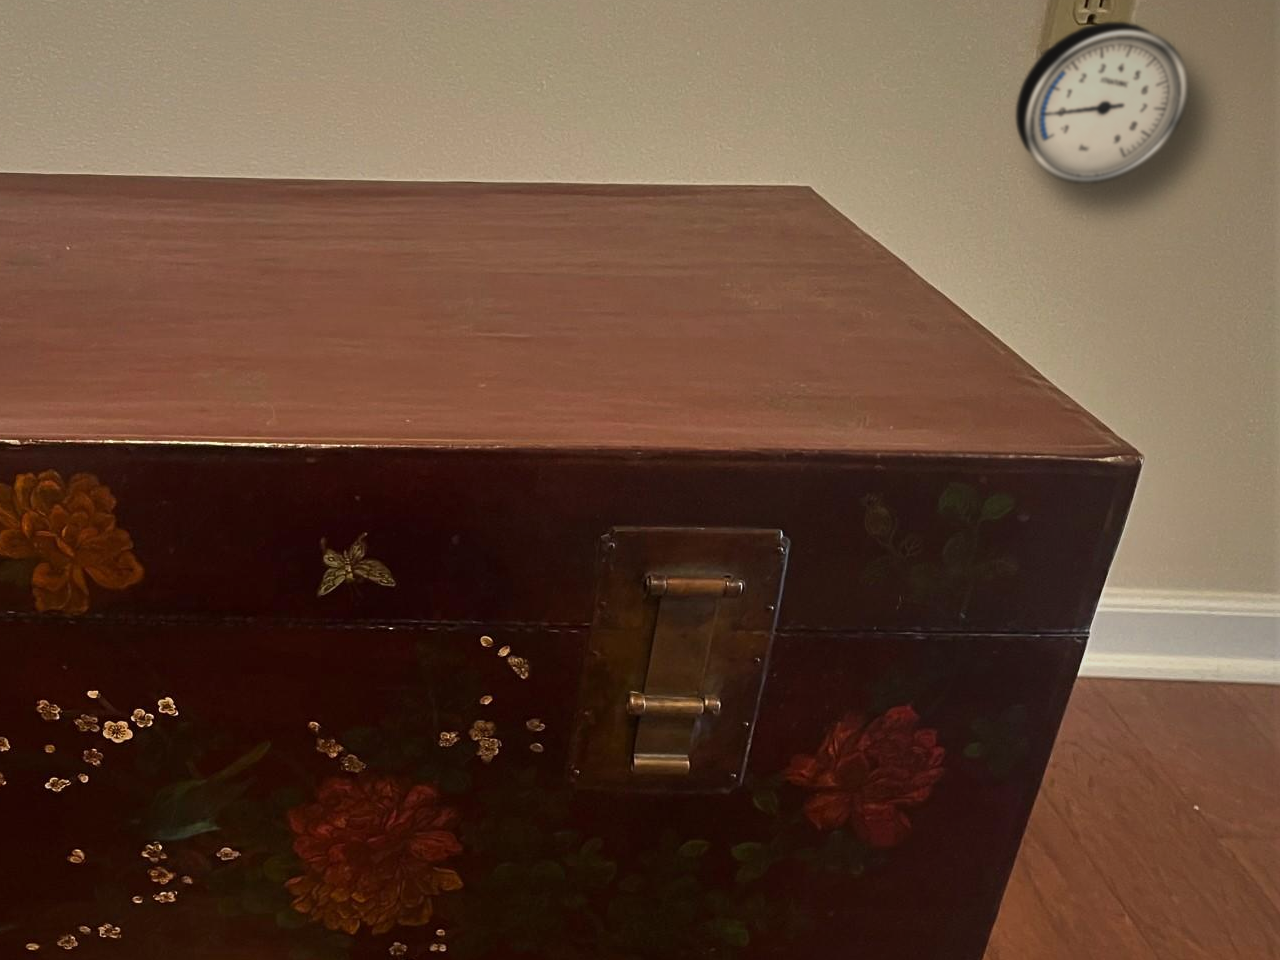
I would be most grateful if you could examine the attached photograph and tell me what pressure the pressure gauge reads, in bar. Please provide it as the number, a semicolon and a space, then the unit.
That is 0; bar
